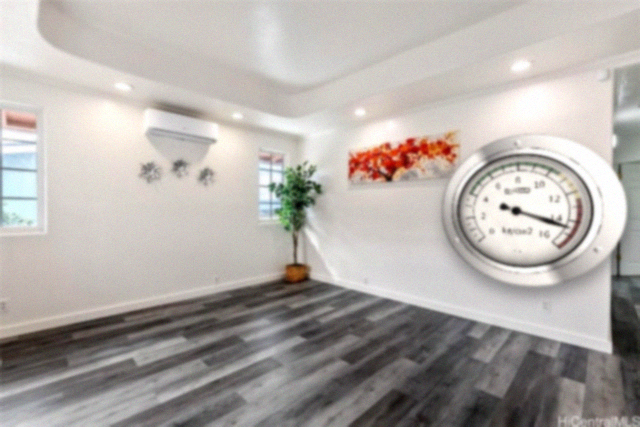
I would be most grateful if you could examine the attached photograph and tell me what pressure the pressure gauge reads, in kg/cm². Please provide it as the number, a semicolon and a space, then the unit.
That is 14.5; kg/cm²
